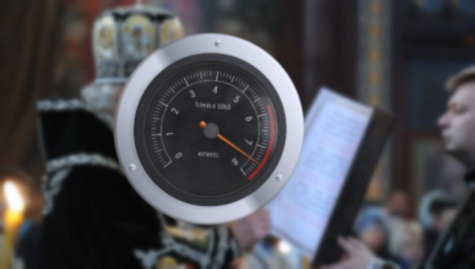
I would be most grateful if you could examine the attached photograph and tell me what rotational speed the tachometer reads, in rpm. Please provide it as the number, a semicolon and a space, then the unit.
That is 7500; rpm
